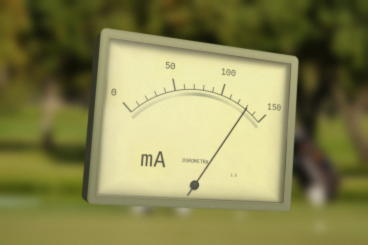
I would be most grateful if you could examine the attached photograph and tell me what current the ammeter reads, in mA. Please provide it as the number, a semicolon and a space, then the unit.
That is 130; mA
